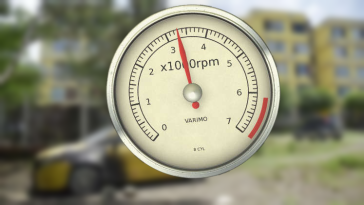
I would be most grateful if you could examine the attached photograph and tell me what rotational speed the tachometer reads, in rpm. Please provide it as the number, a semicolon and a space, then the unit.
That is 3300; rpm
